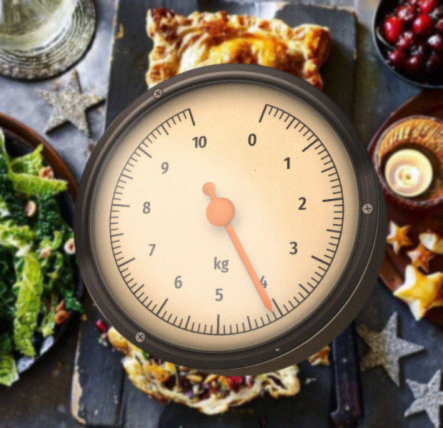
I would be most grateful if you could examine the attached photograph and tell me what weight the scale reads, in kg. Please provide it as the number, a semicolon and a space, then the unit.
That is 4.1; kg
